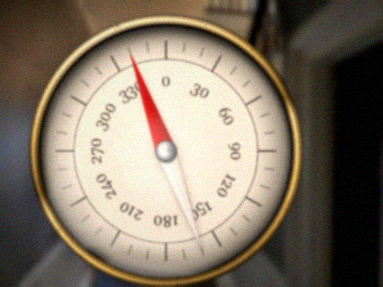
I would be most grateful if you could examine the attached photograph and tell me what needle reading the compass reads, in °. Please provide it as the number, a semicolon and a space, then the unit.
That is 340; °
